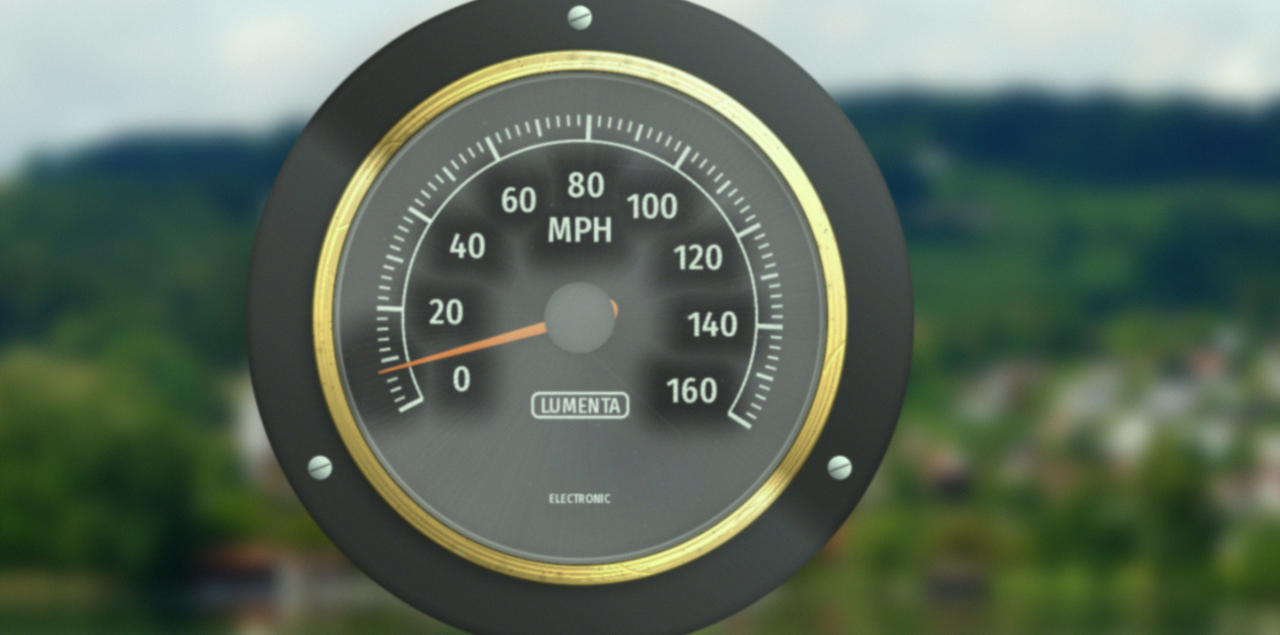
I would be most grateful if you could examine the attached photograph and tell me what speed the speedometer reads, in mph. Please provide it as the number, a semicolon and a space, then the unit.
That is 8; mph
